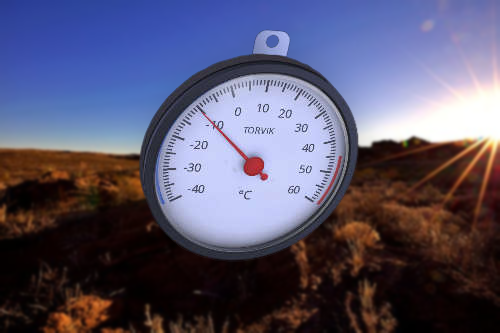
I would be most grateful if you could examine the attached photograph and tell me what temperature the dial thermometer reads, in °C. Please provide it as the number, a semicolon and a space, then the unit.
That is -10; °C
